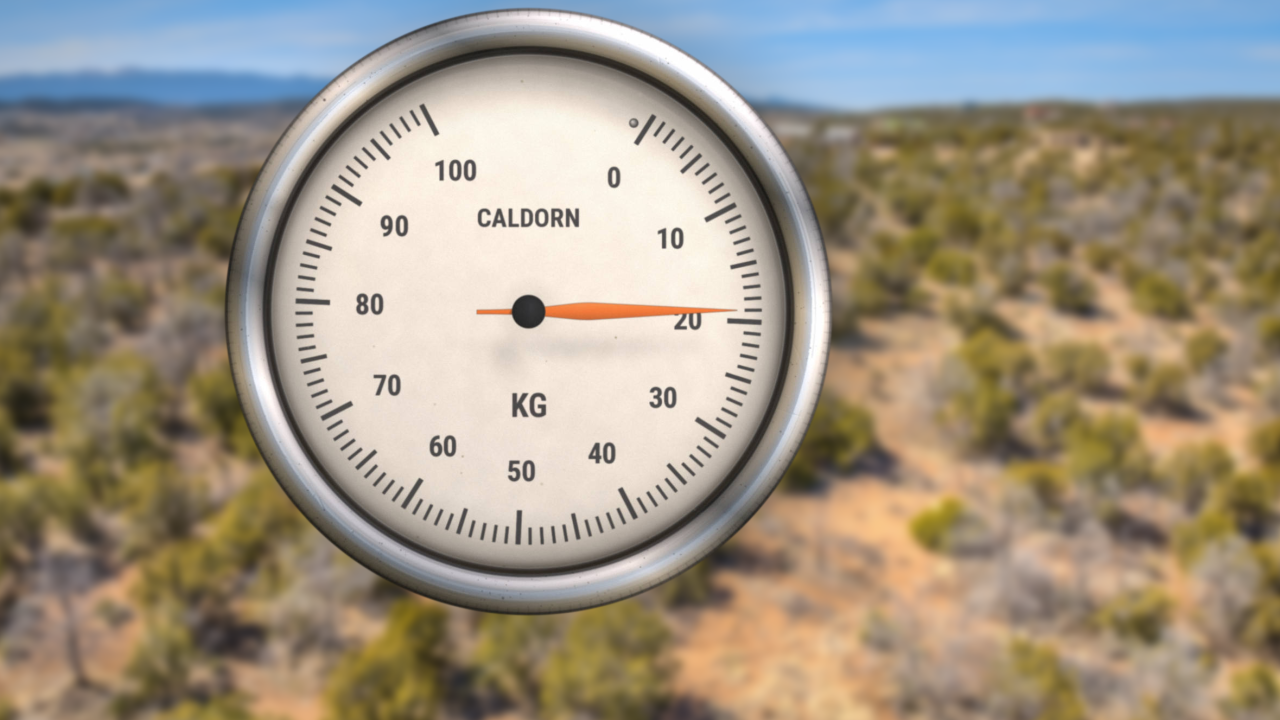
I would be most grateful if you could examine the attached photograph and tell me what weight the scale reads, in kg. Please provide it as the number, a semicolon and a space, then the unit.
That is 19; kg
